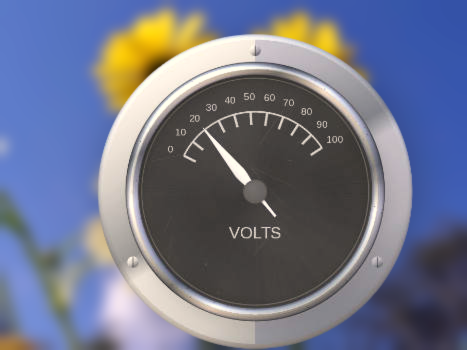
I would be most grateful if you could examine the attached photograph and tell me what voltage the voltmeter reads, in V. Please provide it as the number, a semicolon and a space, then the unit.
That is 20; V
